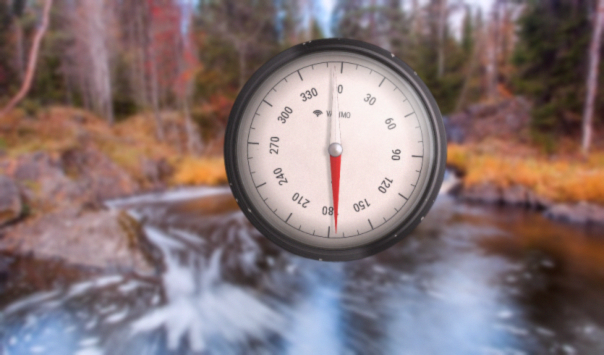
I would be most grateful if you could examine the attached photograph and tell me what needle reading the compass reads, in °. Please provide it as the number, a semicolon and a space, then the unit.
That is 175; °
